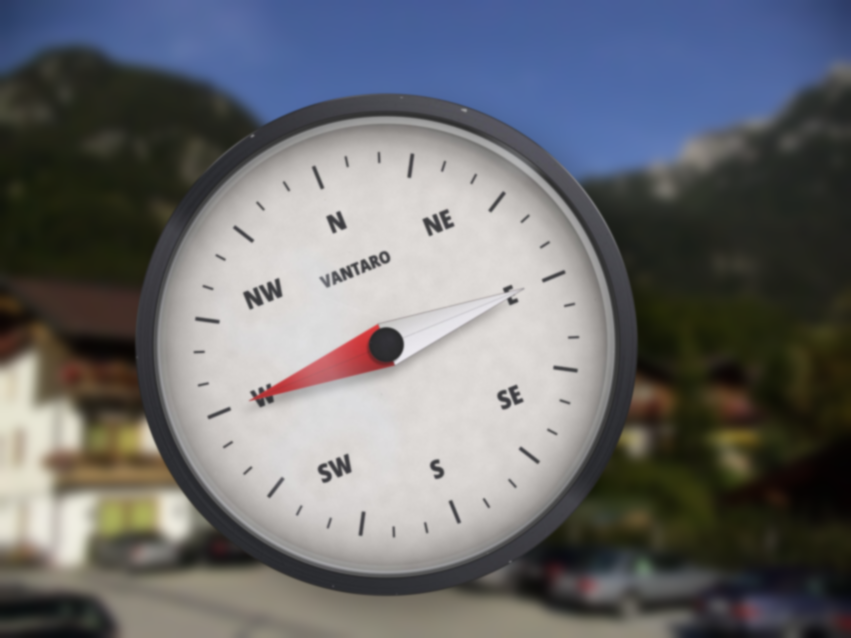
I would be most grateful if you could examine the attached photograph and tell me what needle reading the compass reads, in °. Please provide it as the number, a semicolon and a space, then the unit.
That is 270; °
